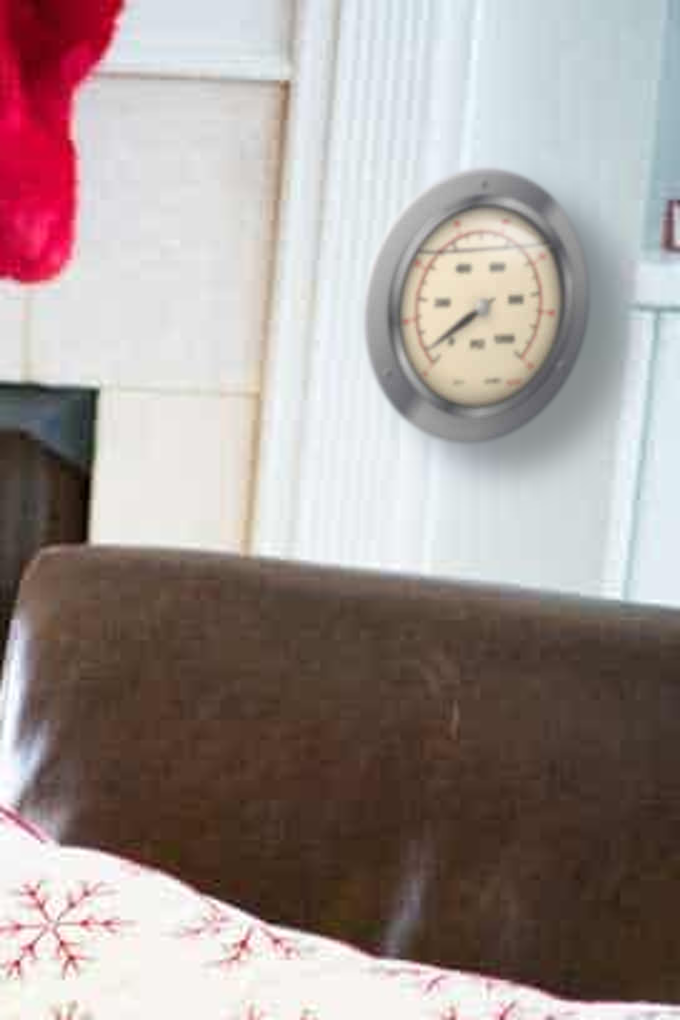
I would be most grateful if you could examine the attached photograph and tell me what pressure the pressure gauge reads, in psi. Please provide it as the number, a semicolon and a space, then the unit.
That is 50; psi
